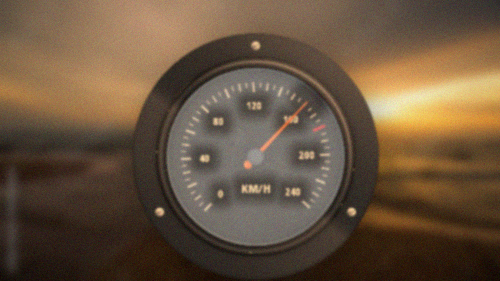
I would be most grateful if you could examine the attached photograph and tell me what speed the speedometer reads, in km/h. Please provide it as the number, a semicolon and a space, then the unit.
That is 160; km/h
